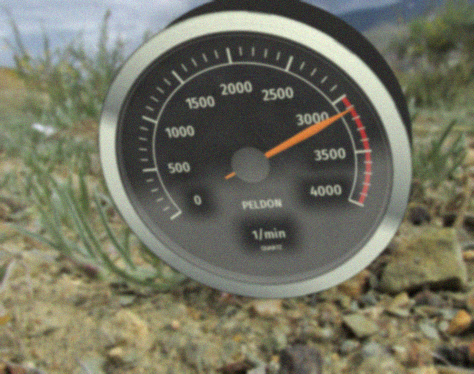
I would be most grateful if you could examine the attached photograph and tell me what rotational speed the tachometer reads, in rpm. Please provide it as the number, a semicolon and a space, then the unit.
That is 3100; rpm
